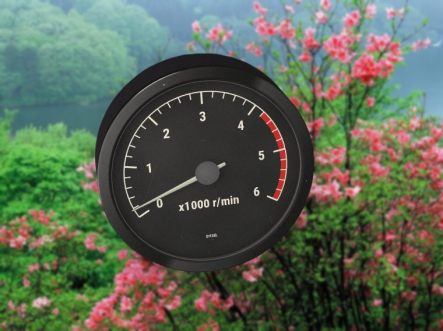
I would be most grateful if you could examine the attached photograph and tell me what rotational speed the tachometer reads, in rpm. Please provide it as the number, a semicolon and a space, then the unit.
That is 200; rpm
